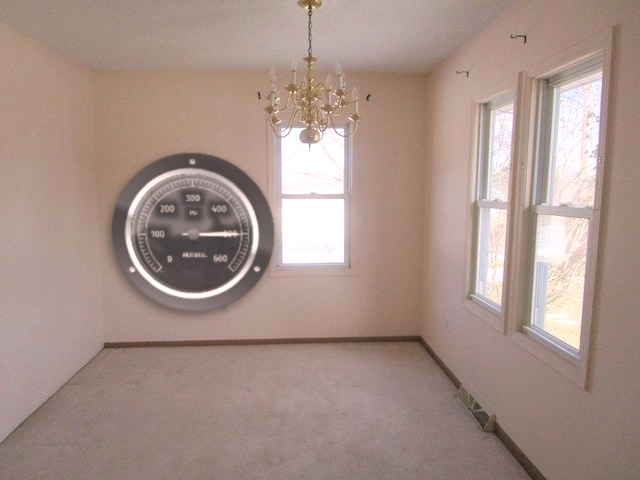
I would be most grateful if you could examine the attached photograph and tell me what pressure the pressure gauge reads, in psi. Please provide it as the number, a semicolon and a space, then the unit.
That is 500; psi
